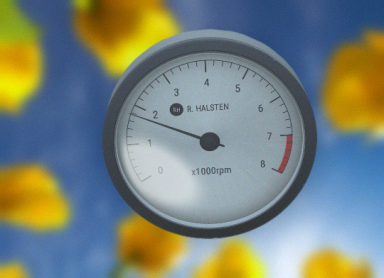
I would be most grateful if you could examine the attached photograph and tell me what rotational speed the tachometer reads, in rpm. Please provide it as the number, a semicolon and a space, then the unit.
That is 1800; rpm
